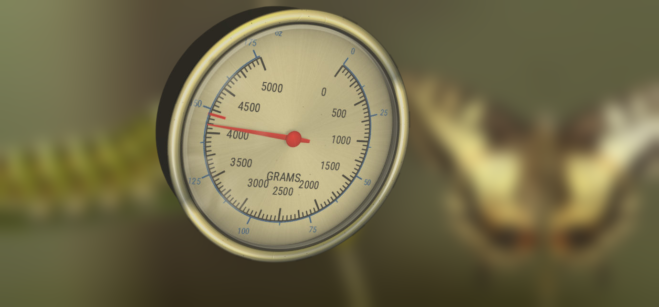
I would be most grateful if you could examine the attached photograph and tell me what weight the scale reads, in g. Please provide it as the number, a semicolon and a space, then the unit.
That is 4100; g
